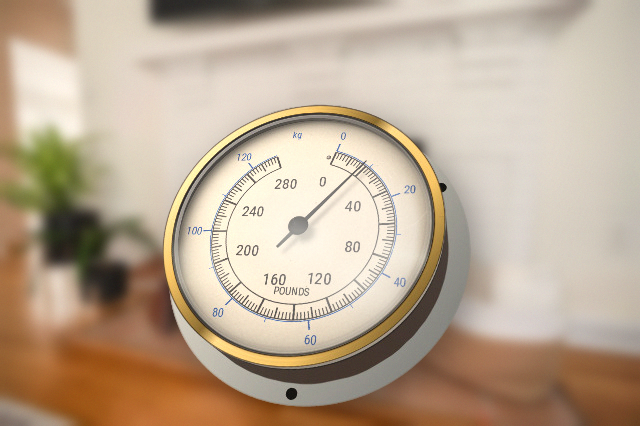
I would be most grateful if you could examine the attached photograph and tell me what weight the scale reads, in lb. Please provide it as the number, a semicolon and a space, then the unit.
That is 20; lb
